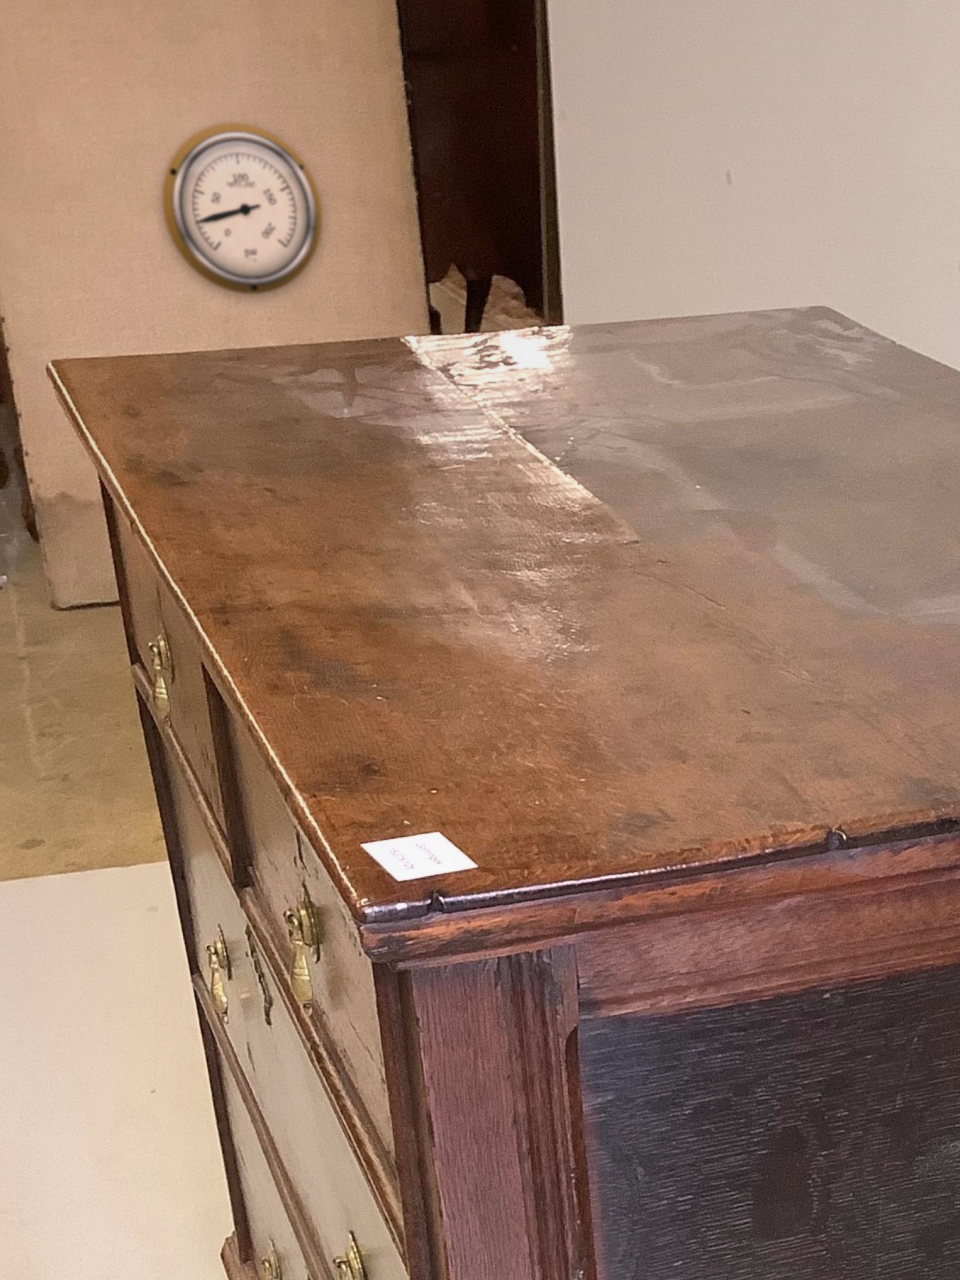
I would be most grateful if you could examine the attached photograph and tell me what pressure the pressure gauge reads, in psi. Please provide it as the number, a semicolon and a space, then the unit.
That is 25; psi
